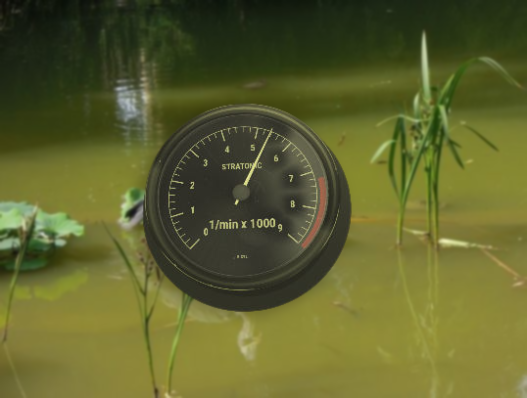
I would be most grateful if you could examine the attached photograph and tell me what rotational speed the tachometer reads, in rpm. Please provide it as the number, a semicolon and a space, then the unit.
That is 5400; rpm
